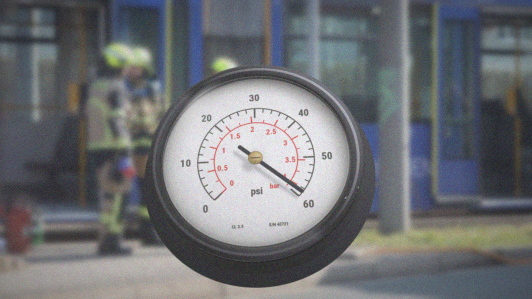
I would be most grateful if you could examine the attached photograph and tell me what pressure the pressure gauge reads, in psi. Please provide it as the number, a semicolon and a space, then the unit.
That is 59; psi
